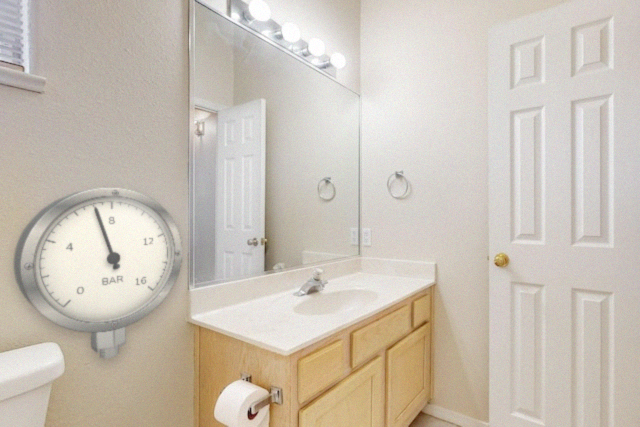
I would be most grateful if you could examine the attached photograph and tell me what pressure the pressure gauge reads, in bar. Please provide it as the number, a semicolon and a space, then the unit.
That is 7; bar
